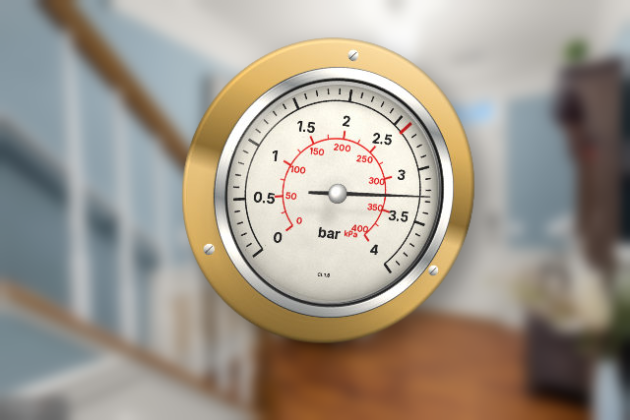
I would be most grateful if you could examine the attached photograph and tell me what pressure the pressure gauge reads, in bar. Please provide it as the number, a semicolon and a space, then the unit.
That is 3.25; bar
